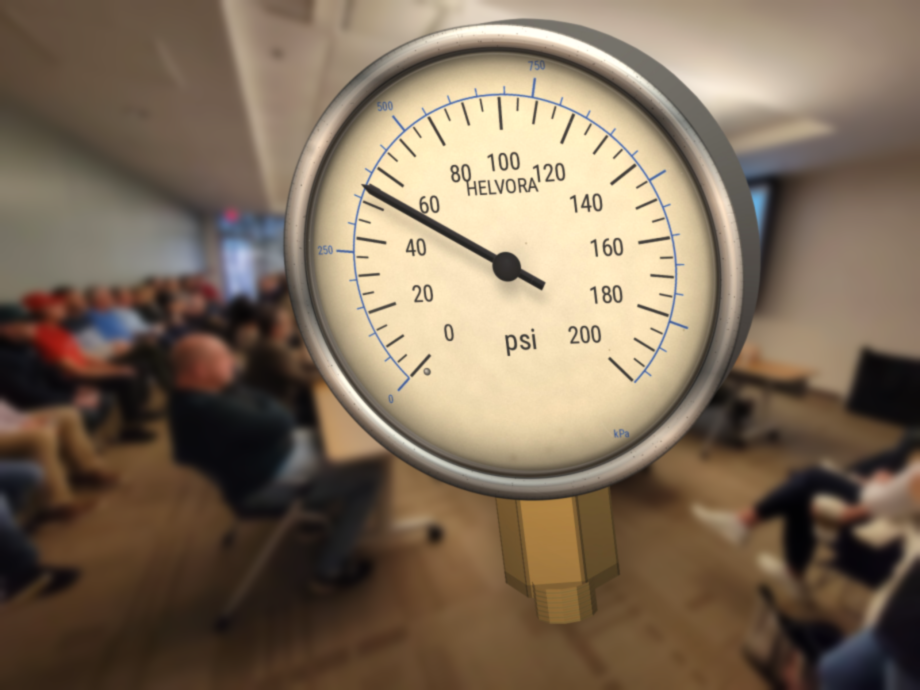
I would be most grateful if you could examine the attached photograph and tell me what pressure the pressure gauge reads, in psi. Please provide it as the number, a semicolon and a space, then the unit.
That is 55; psi
